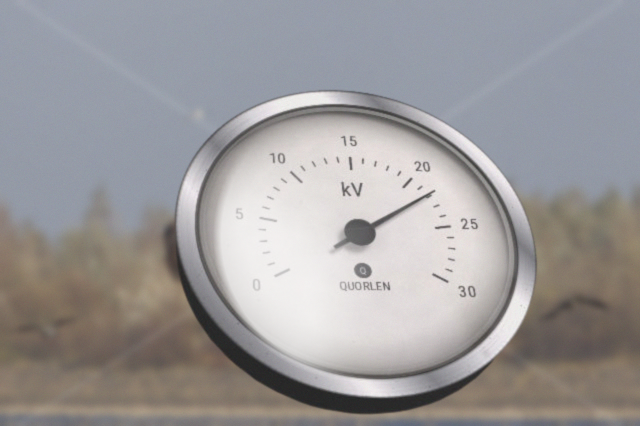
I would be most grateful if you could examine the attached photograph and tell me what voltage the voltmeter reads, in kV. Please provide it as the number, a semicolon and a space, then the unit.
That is 22; kV
